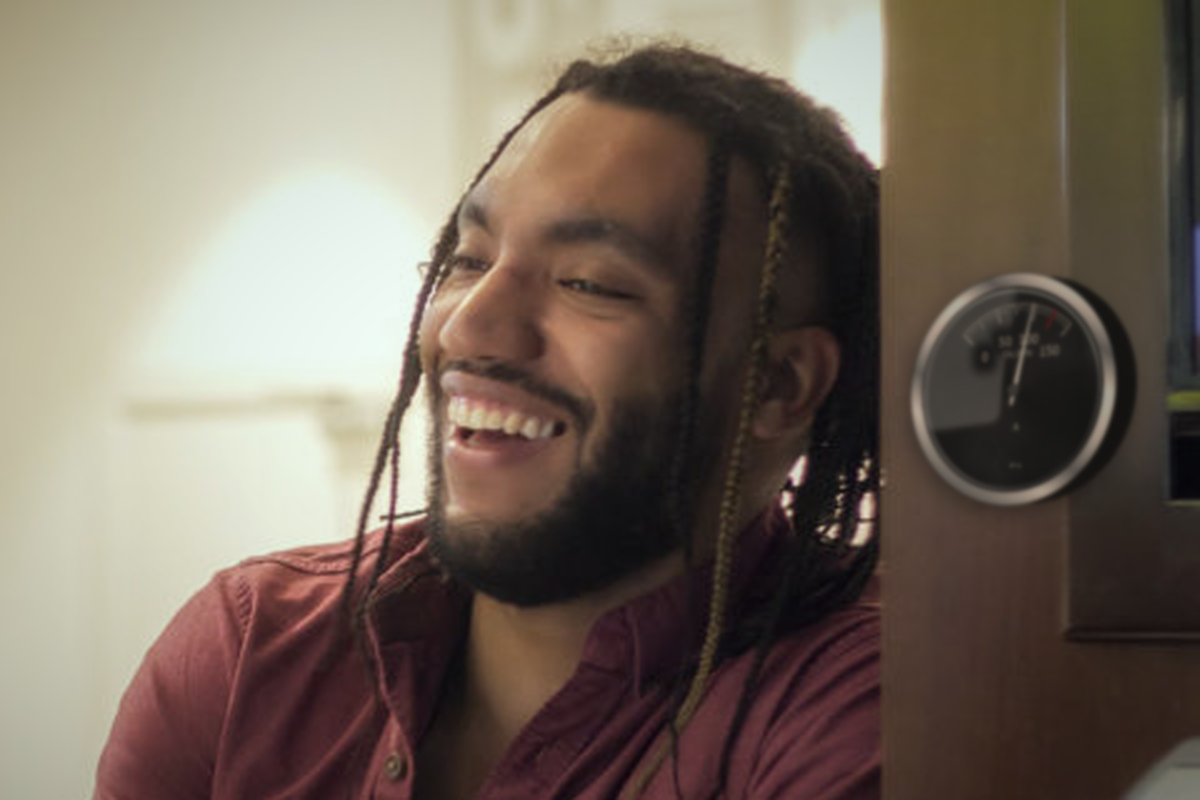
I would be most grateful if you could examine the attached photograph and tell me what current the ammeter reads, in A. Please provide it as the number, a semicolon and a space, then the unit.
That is 100; A
